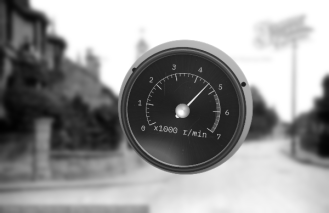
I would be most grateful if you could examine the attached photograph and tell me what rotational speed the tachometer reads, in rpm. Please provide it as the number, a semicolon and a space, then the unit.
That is 4600; rpm
